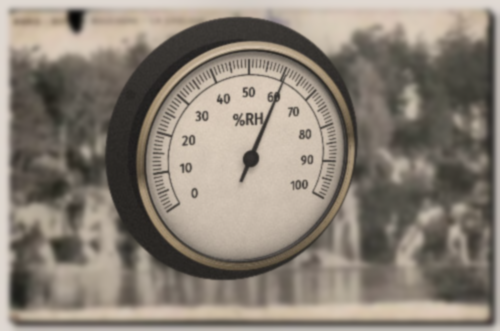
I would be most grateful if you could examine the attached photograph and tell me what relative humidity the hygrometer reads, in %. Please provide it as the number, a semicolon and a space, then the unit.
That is 60; %
